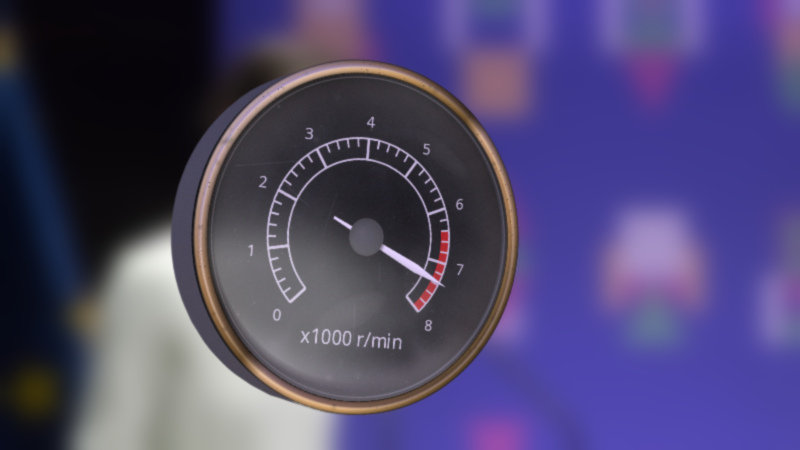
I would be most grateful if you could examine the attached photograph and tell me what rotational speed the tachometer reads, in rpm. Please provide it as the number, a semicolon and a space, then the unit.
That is 7400; rpm
